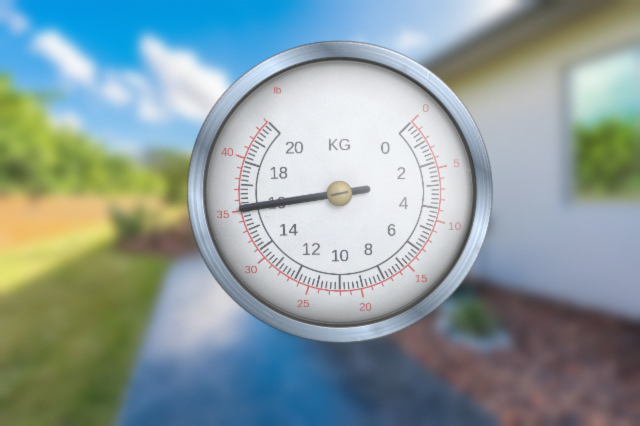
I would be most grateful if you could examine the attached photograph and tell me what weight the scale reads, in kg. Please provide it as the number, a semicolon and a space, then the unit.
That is 16; kg
